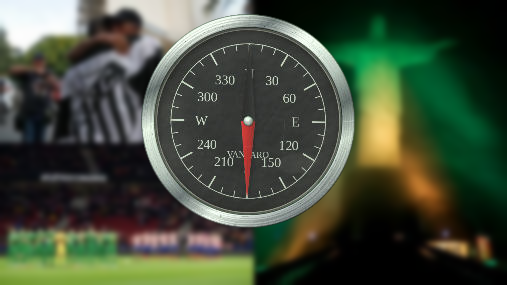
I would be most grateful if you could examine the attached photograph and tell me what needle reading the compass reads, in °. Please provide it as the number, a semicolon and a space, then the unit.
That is 180; °
